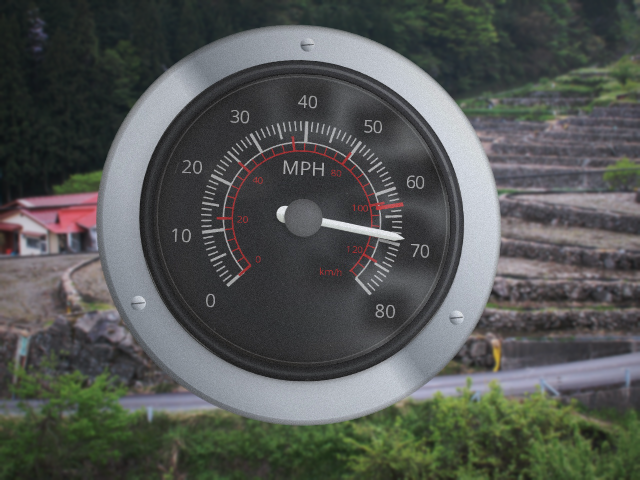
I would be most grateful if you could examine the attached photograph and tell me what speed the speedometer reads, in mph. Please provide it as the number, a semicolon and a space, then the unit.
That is 69; mph
